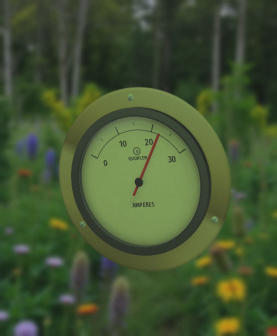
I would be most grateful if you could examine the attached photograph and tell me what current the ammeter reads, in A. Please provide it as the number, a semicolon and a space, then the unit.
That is 22.5; A
